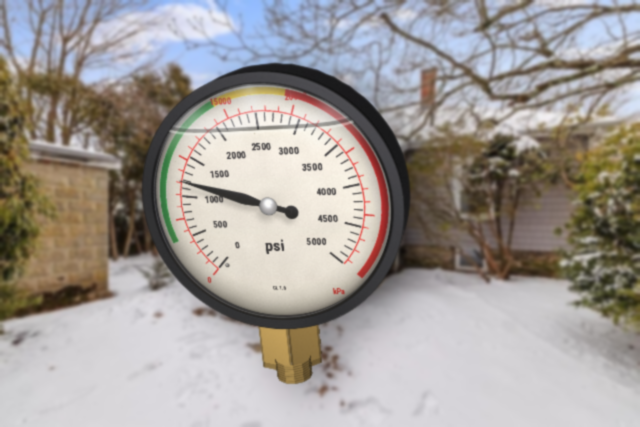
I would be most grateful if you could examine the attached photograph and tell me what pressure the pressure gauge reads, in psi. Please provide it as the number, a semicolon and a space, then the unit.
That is 1200; psi
